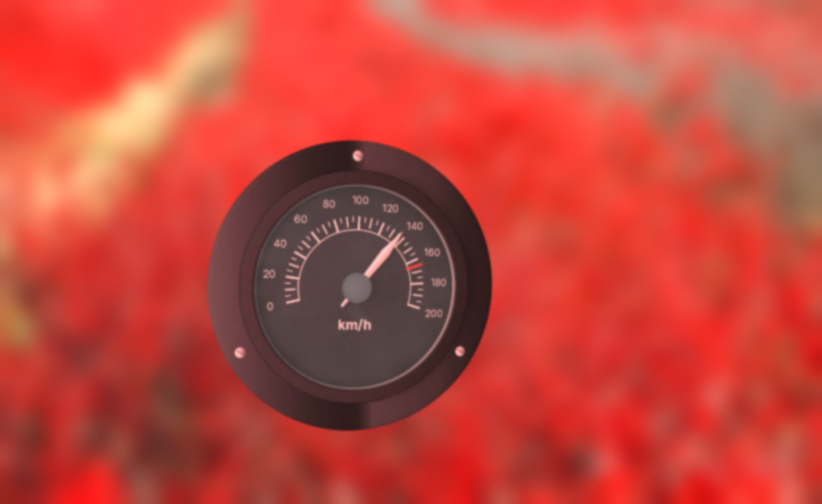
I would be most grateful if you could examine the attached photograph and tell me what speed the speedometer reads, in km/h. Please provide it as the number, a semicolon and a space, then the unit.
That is 135; km/h
